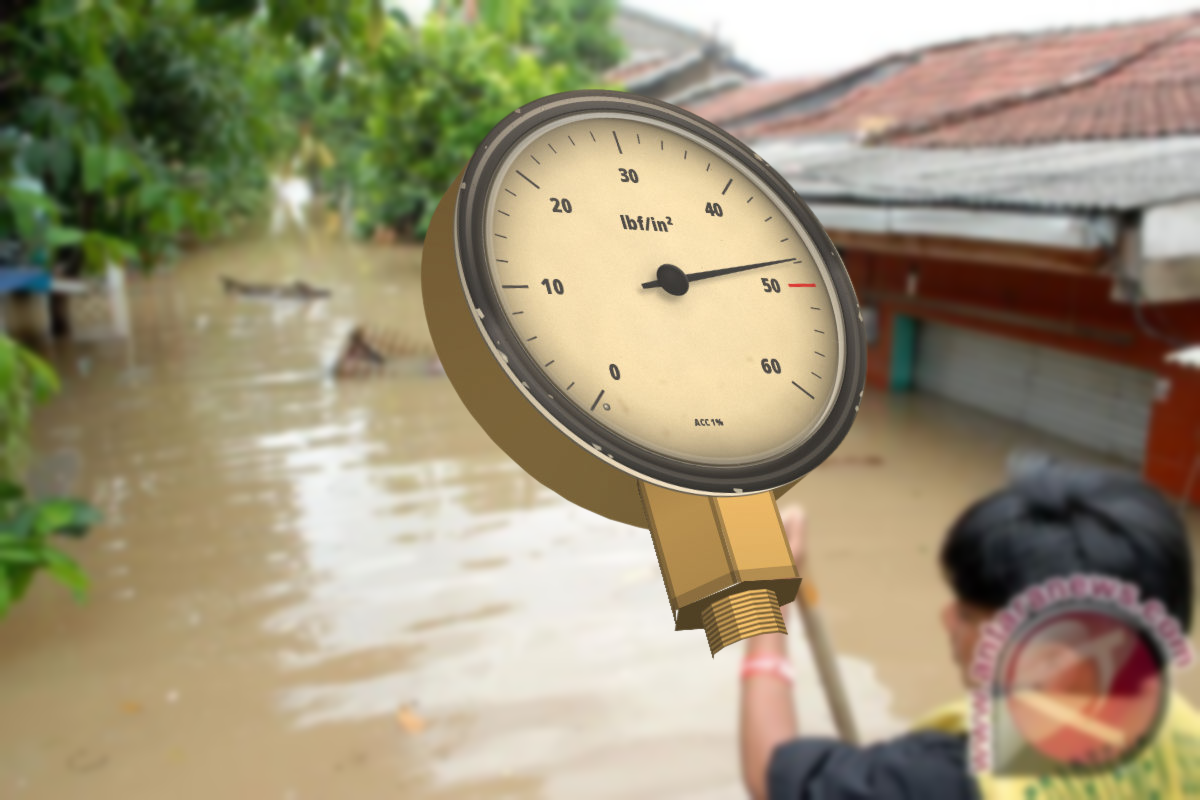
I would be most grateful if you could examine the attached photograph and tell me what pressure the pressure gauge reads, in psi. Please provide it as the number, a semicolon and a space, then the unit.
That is 48; psi
